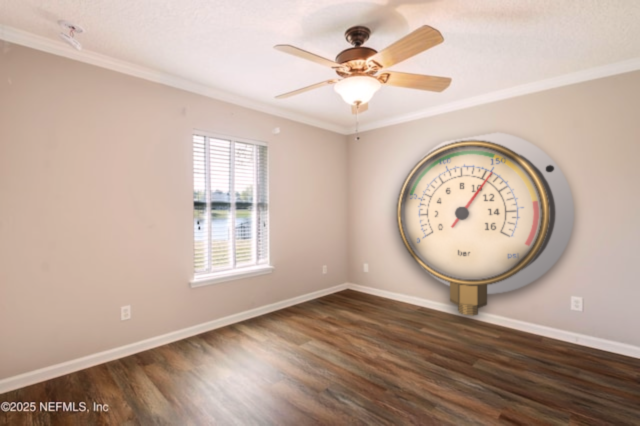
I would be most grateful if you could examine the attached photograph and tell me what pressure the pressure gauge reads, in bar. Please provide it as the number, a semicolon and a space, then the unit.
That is 10.5; bar
